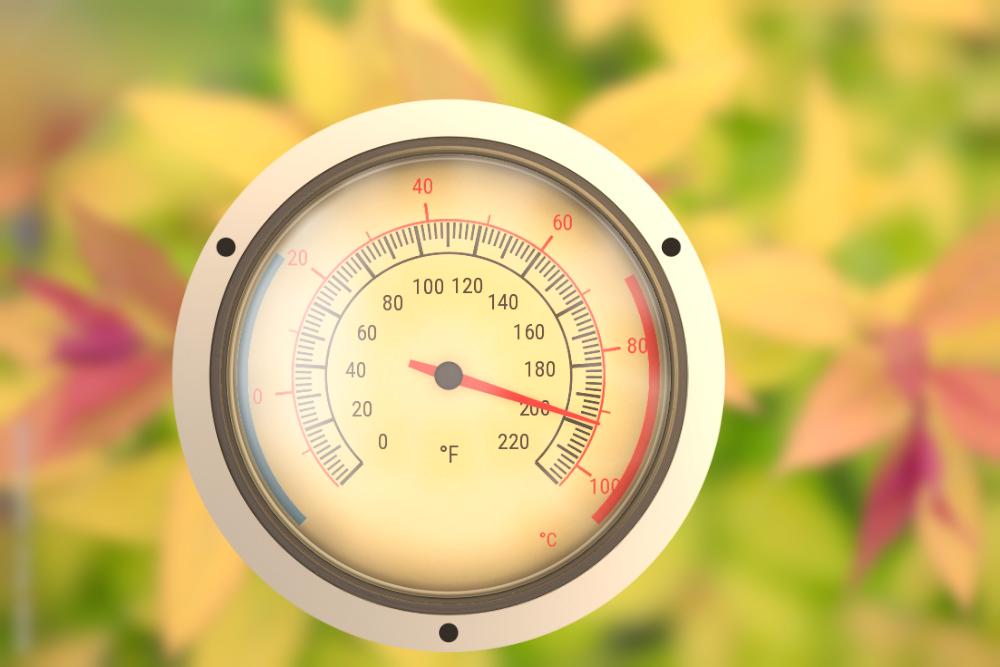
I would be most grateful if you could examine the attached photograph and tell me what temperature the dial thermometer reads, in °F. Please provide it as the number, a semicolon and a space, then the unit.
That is 198; °F
